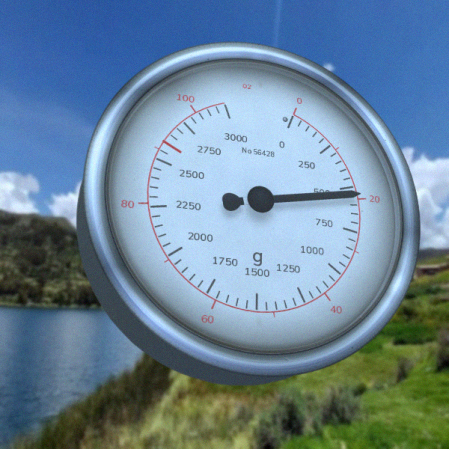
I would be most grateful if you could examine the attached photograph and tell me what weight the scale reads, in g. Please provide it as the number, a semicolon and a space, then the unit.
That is 550; g
